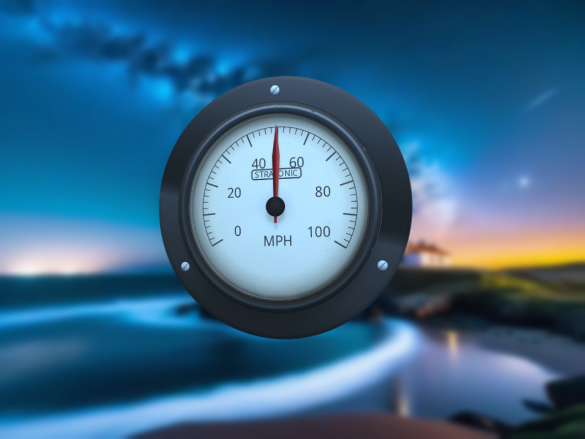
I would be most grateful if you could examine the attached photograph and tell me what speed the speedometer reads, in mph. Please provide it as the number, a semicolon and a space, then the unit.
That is 50; mph
